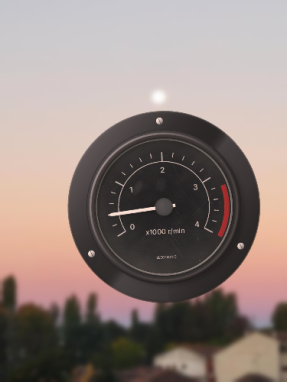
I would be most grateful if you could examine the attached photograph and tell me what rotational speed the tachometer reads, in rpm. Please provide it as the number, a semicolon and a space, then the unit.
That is 400; rpm
